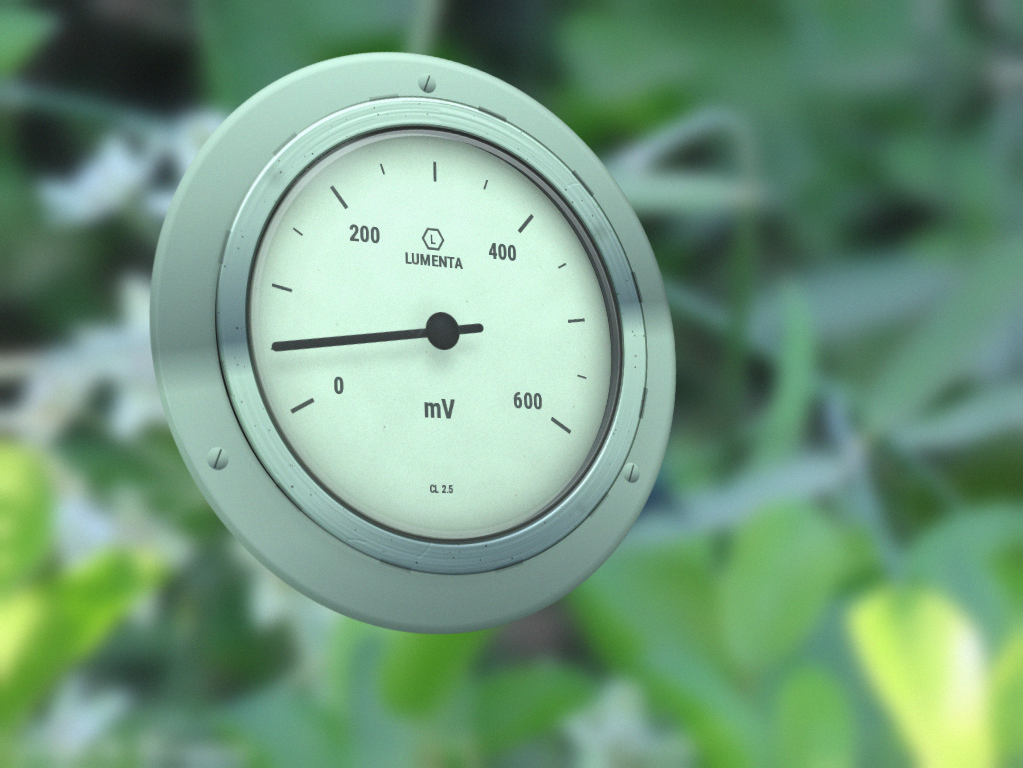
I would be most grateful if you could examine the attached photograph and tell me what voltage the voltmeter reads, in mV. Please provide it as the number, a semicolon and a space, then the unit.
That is 50; mV
